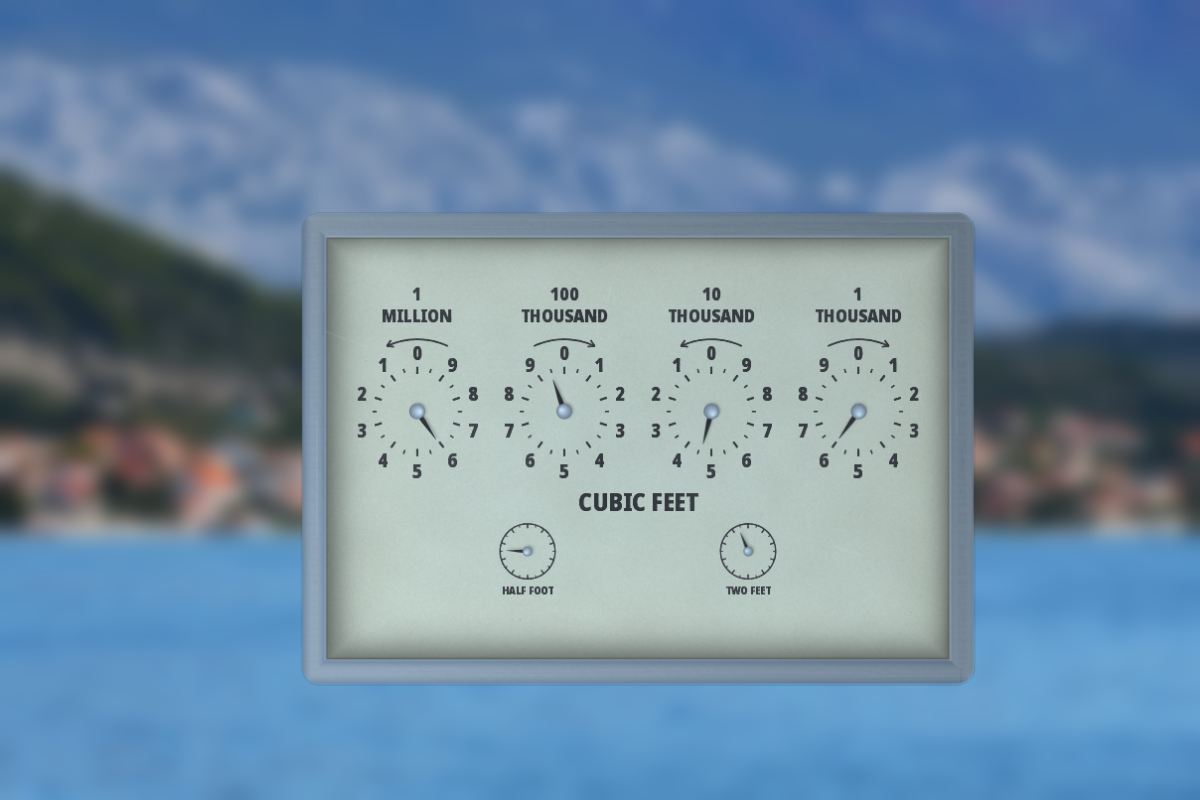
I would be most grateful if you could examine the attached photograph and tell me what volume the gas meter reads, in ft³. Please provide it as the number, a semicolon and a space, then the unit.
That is 594600; ft³
